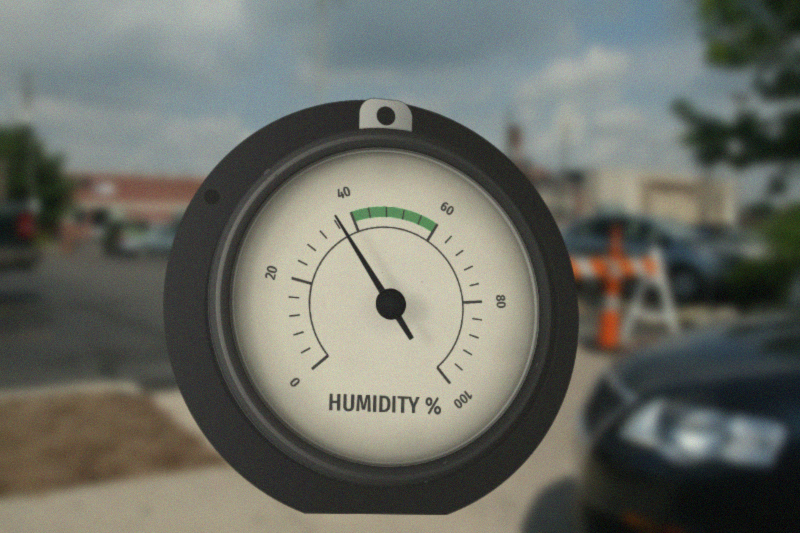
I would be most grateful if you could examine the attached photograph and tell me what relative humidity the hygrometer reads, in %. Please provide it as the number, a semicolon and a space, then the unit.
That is 36; %
